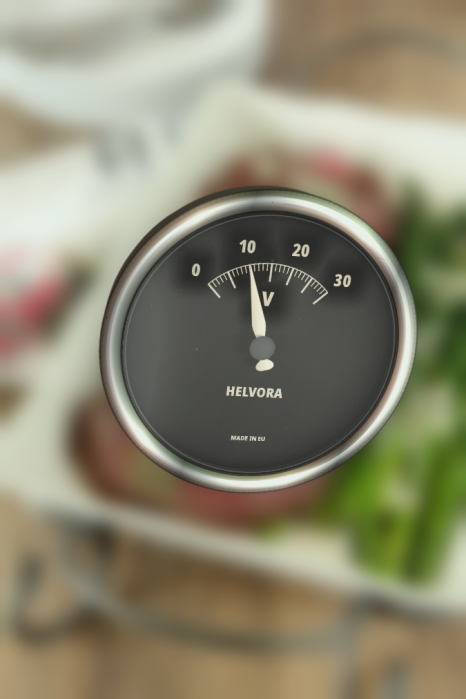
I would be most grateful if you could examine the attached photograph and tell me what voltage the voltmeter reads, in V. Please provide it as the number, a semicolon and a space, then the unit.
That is 10; V
